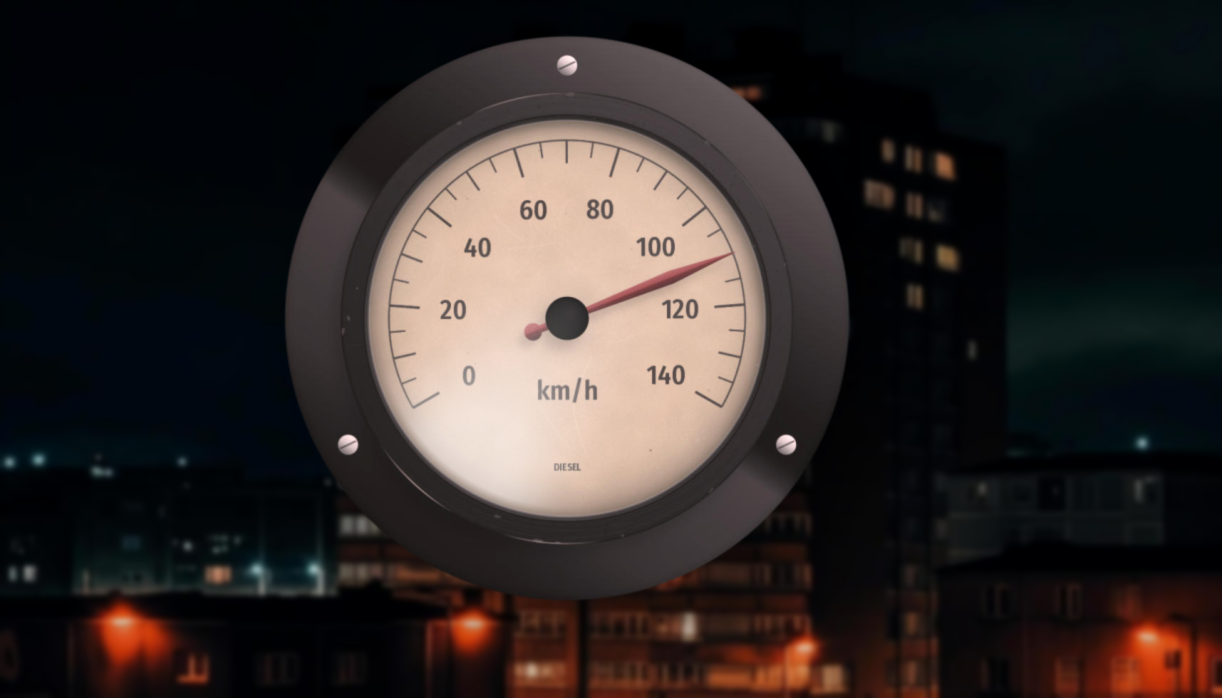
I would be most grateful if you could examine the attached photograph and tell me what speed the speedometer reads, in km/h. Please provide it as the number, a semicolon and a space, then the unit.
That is 110; km/h
